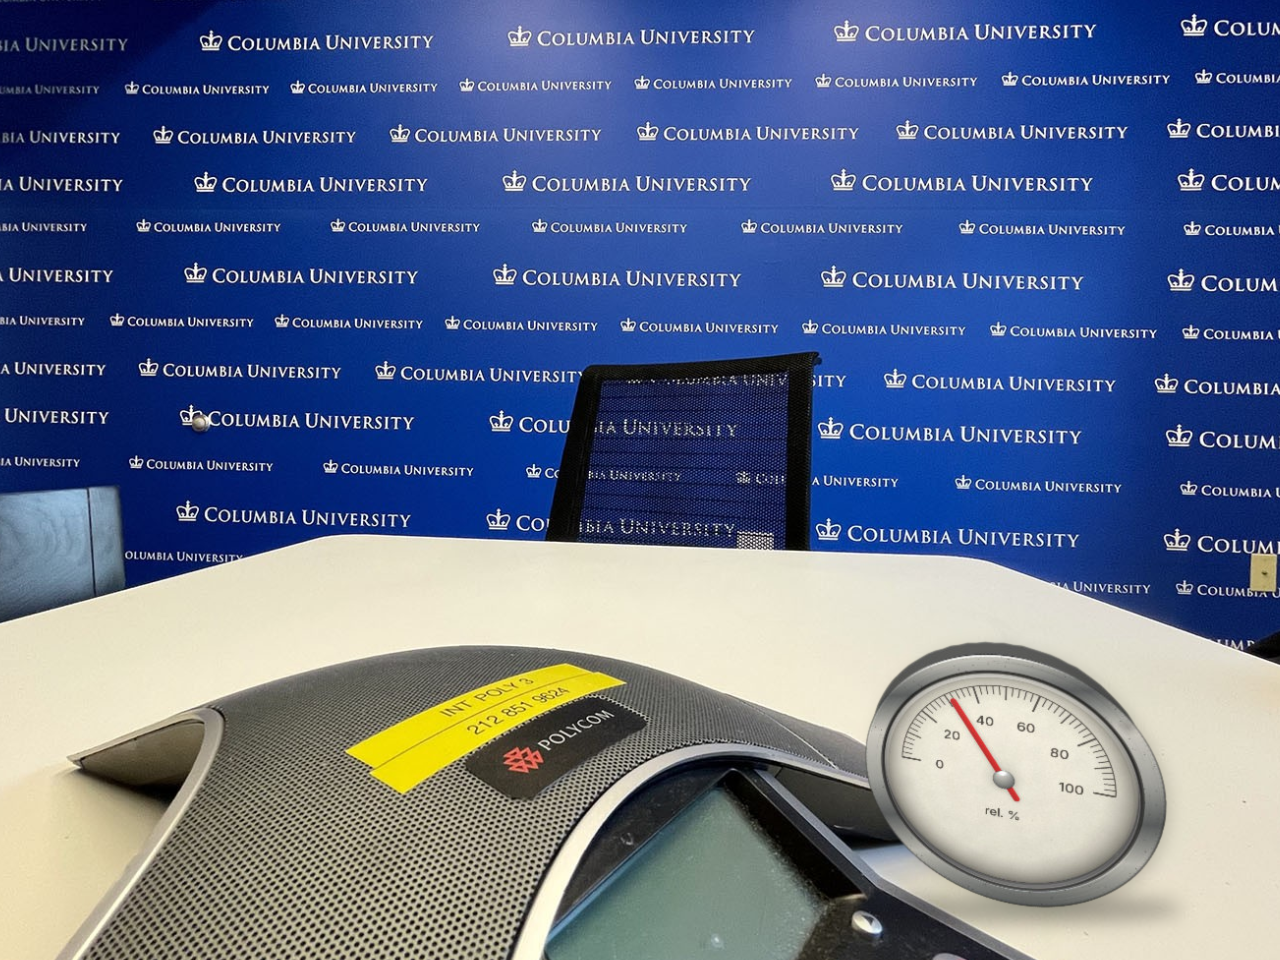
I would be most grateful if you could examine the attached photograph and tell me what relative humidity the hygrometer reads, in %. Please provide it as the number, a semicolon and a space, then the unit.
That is 32; %
